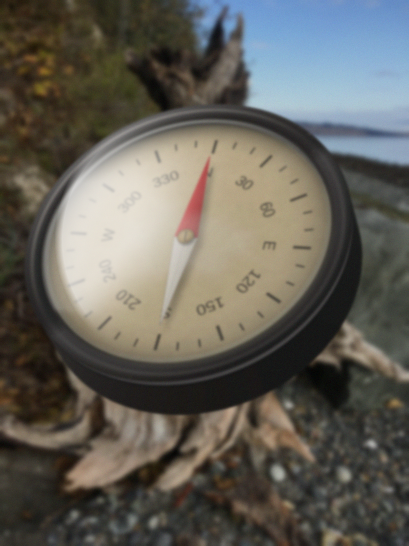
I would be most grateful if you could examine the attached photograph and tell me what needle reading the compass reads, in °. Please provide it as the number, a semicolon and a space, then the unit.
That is 0; °
